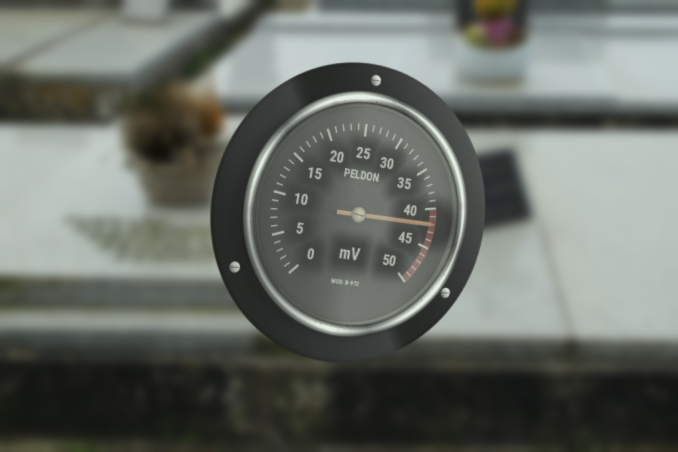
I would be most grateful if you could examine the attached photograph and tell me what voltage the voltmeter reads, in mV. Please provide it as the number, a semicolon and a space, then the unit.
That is 42; mV
